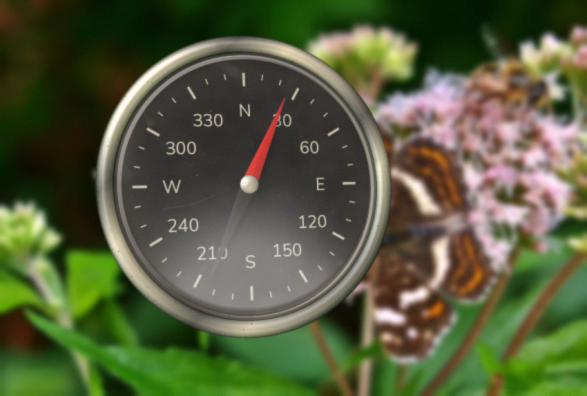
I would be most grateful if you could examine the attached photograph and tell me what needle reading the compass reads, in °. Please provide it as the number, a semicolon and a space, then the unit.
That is 25; °
